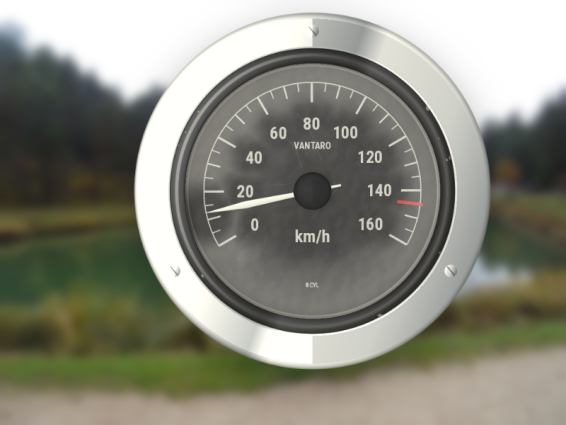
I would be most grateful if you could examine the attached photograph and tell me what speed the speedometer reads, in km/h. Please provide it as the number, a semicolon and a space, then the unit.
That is 12.5; km/h
